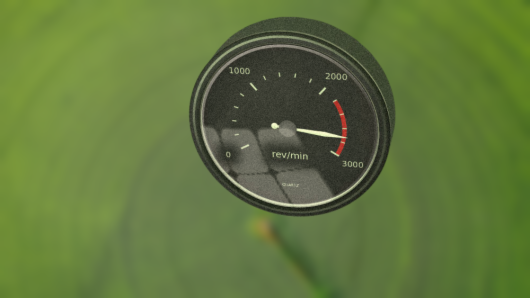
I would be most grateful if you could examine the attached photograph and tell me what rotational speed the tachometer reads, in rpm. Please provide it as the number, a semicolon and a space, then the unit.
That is 2700; rpm
